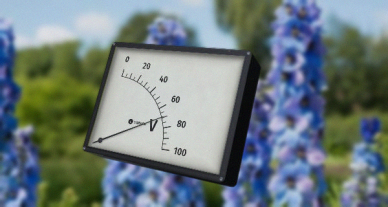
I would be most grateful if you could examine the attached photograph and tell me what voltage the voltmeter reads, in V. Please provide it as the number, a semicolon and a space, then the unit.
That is 70; V
